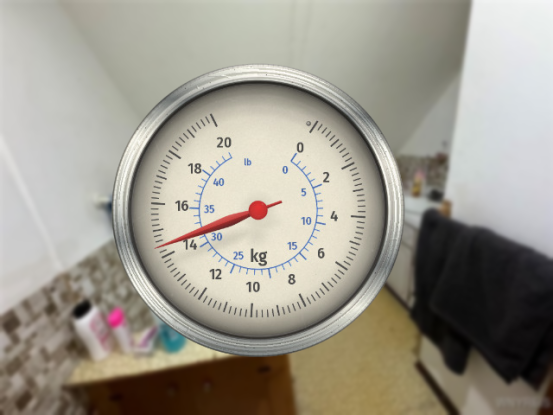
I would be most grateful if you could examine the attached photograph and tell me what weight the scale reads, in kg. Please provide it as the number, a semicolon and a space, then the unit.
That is 14.4; kg
